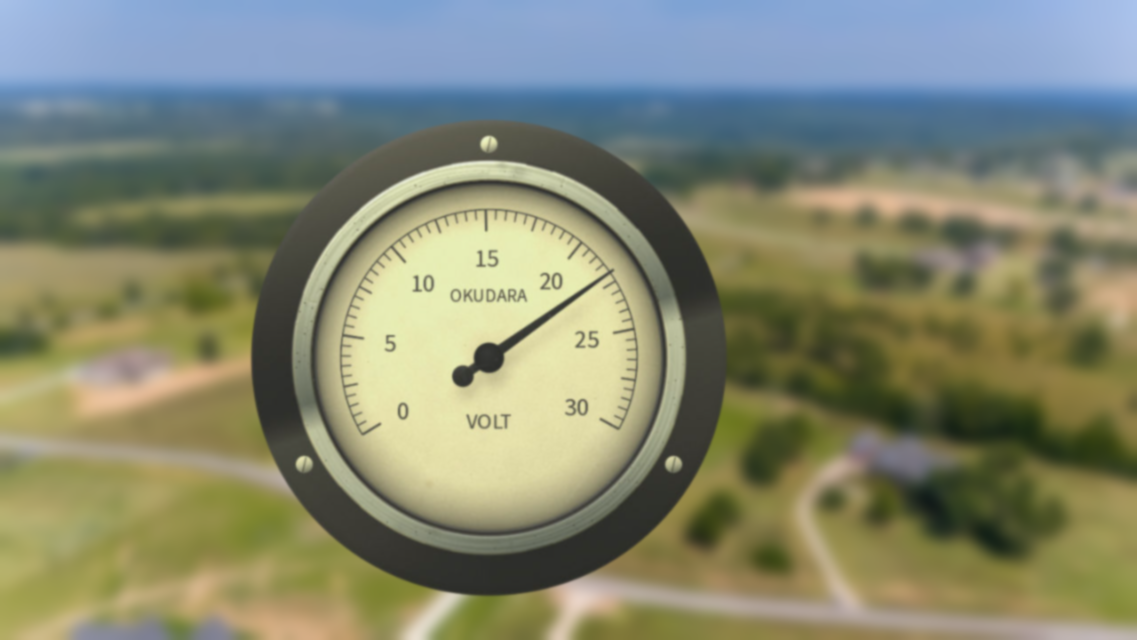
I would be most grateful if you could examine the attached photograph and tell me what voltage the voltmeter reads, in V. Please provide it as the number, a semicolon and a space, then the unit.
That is 22; V
